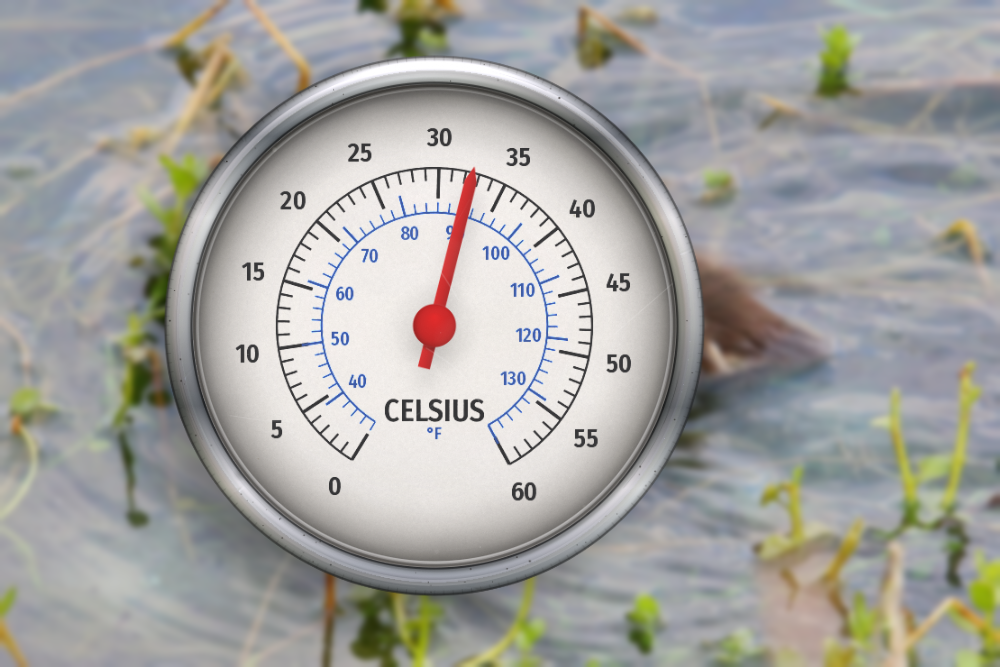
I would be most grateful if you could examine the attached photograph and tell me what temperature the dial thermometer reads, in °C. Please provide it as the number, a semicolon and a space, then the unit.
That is 32.5; °C
